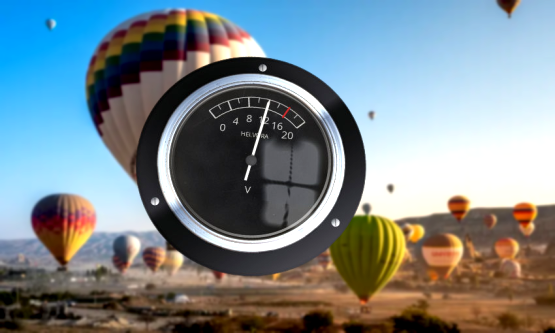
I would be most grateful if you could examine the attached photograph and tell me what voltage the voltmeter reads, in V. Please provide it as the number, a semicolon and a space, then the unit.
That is 12; V
